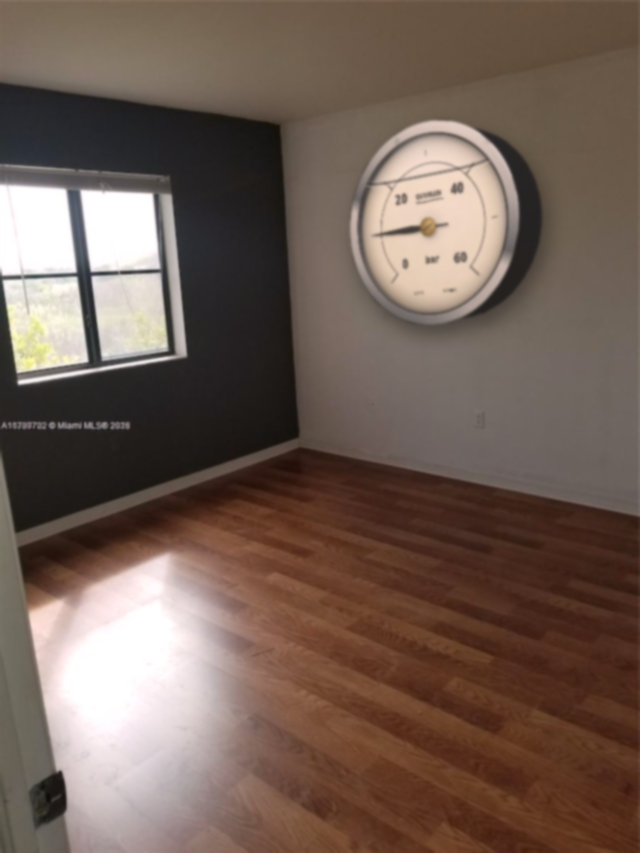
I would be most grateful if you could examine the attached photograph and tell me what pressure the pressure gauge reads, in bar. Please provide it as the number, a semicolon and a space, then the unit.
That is 10; bar
